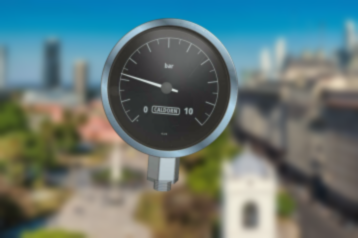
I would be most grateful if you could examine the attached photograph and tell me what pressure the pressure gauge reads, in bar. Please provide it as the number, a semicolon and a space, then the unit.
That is 2.25; bar
